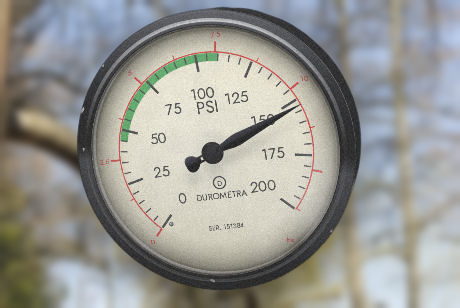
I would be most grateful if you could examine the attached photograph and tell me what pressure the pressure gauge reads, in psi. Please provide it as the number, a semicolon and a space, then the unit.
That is 152.5; psi
